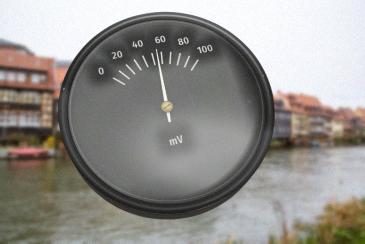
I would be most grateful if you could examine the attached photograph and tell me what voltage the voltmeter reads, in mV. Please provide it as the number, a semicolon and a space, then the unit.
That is 55; mV
